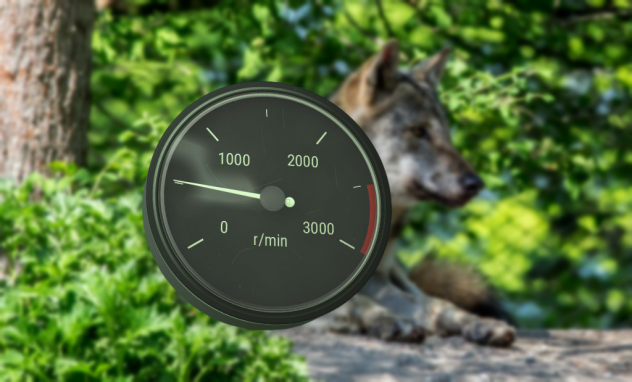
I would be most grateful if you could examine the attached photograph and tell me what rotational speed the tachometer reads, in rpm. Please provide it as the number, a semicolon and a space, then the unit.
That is 500; rpm
